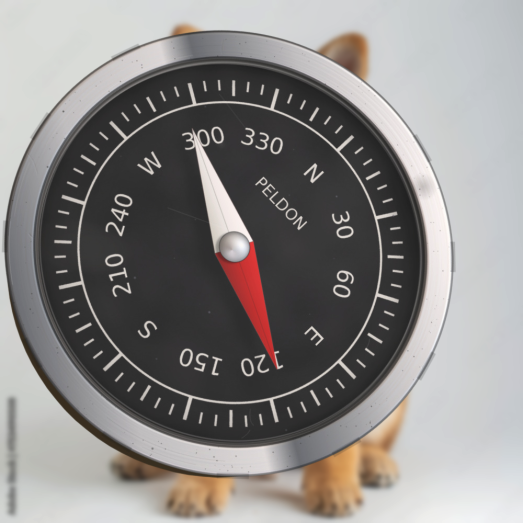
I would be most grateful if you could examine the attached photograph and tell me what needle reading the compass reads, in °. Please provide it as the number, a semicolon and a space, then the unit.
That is 115; °
